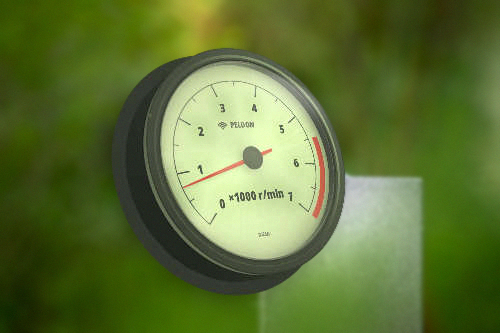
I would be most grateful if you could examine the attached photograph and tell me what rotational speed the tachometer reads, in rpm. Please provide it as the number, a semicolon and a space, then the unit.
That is 750; rpm
